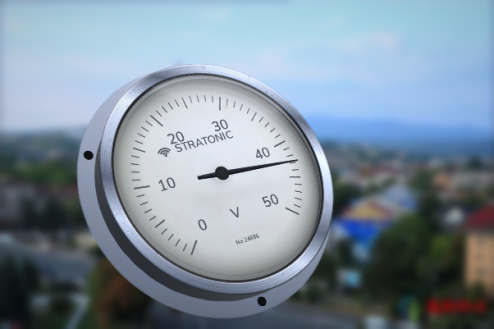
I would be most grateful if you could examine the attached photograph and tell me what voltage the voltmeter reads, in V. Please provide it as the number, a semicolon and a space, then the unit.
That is 43; V
